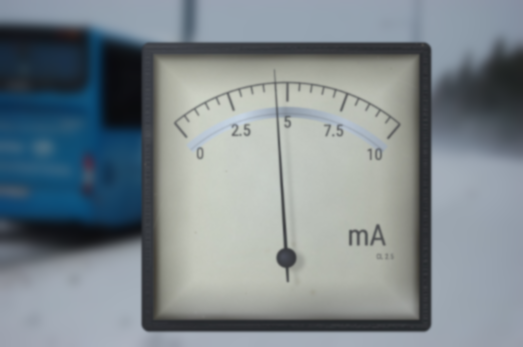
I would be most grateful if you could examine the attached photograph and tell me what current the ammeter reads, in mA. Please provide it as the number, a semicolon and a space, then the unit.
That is 4.5; mA
